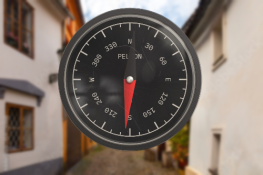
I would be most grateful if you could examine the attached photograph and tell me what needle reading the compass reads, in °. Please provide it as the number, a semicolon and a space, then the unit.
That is 185; °
